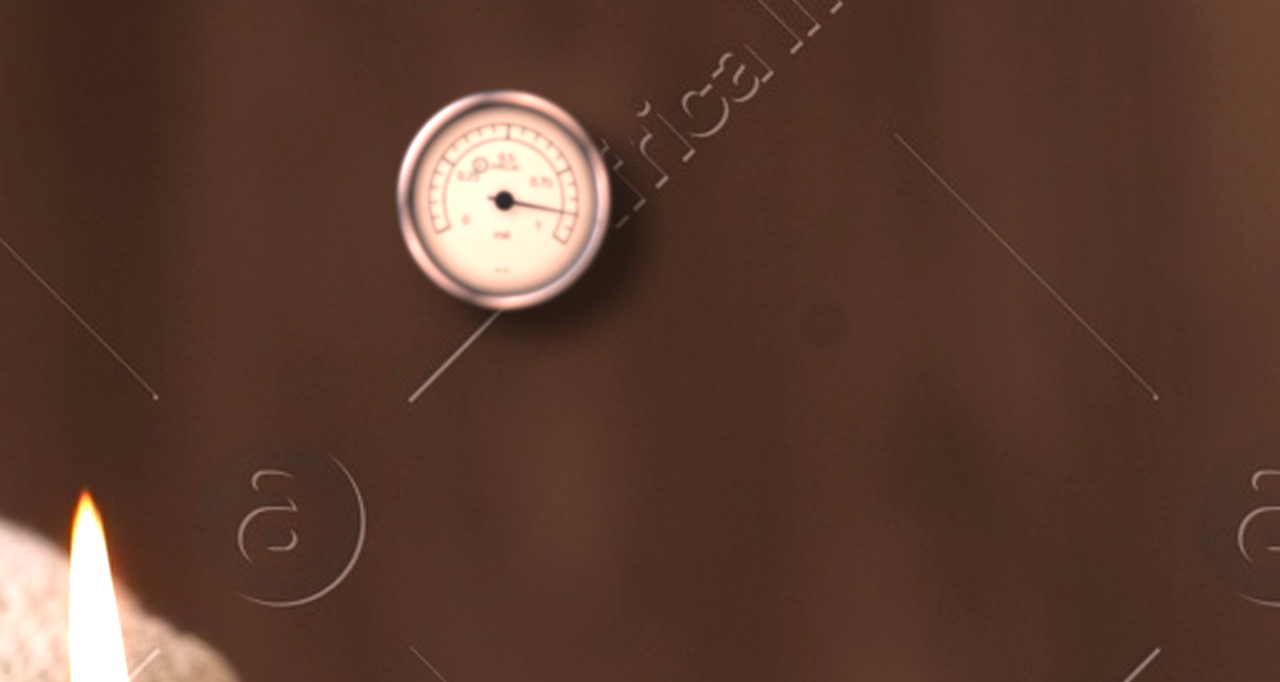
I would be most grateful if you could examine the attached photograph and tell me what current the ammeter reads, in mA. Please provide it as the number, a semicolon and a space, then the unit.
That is 0.9; mA
